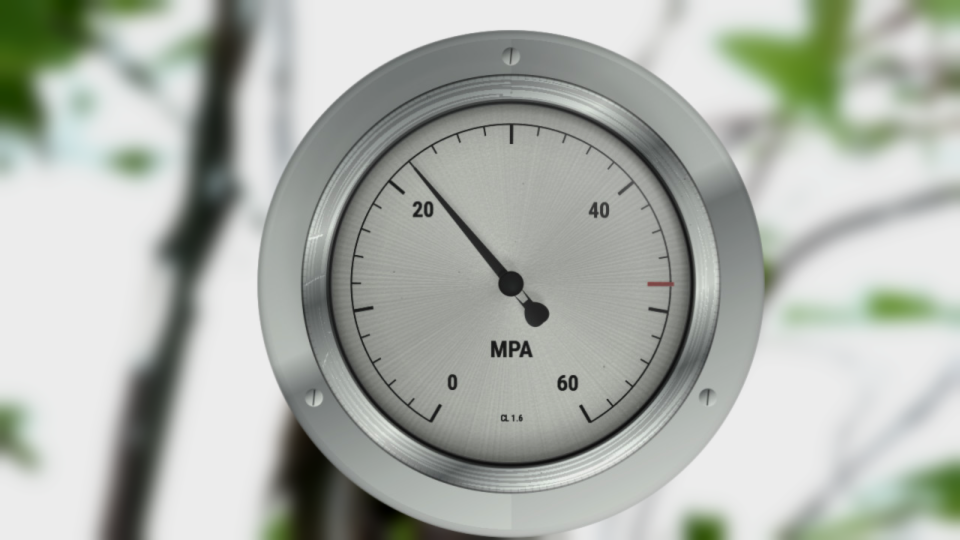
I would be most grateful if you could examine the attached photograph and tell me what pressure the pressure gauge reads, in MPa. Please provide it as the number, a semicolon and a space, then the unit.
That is 22; MPa
